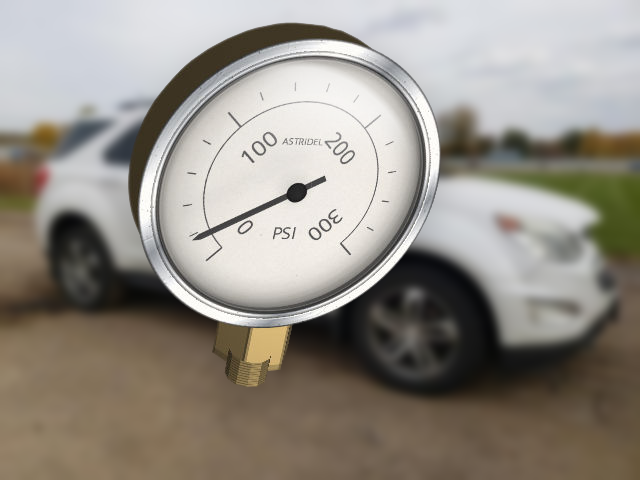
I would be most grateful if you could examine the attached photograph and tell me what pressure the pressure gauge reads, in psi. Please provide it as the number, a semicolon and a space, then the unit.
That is 20; psi
